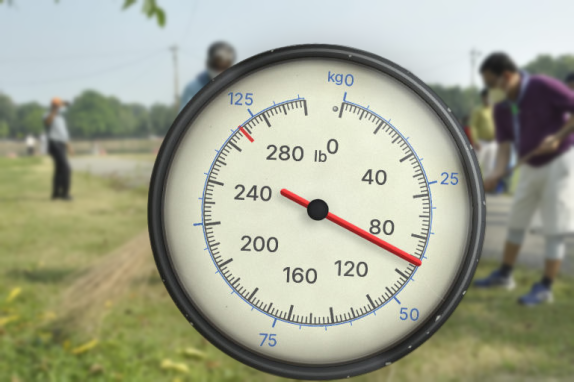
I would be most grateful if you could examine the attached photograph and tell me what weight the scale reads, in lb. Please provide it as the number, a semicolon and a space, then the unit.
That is 92; lb
